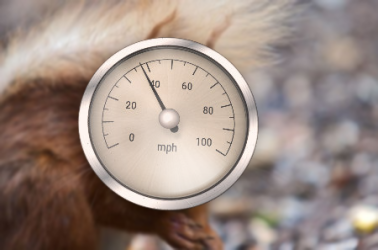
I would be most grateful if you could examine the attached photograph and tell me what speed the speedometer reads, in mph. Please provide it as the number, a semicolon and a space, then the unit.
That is 37.5; mph
